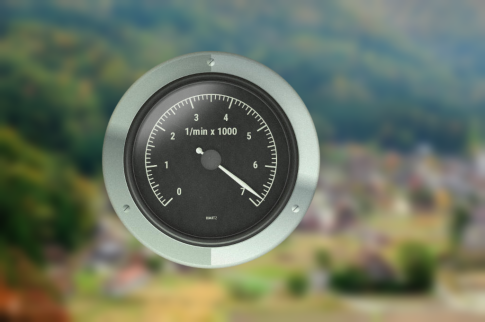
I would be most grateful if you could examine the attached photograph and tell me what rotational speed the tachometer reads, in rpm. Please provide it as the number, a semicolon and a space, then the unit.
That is 6800; rpm
